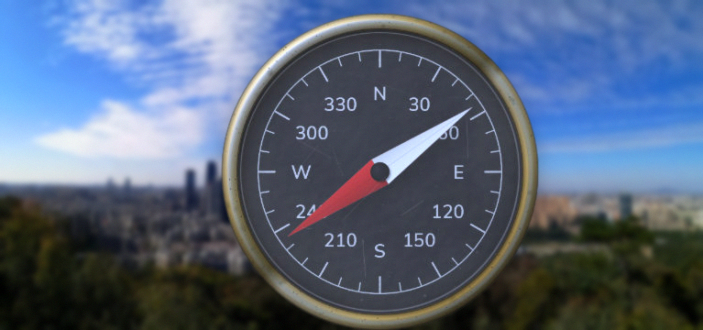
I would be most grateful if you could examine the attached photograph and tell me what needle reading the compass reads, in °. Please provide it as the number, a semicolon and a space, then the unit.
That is 235; °
